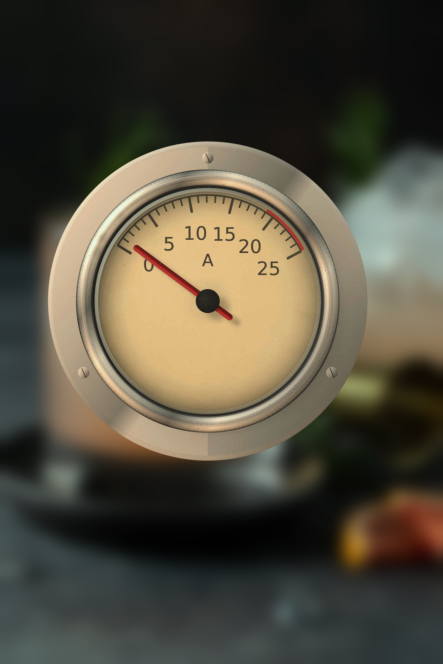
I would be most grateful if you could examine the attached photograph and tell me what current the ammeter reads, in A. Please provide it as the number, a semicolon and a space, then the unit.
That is 1; A
